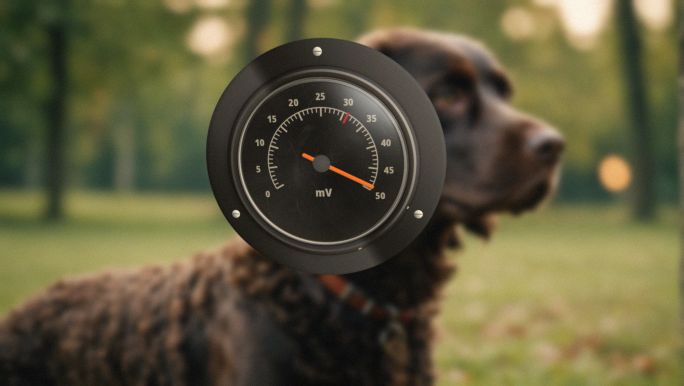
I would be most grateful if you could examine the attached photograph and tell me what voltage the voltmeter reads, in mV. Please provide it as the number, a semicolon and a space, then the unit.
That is 49; mV
